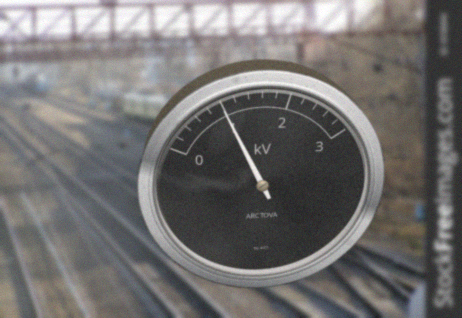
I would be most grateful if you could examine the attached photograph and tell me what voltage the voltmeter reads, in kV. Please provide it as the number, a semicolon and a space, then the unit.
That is 1; kV
